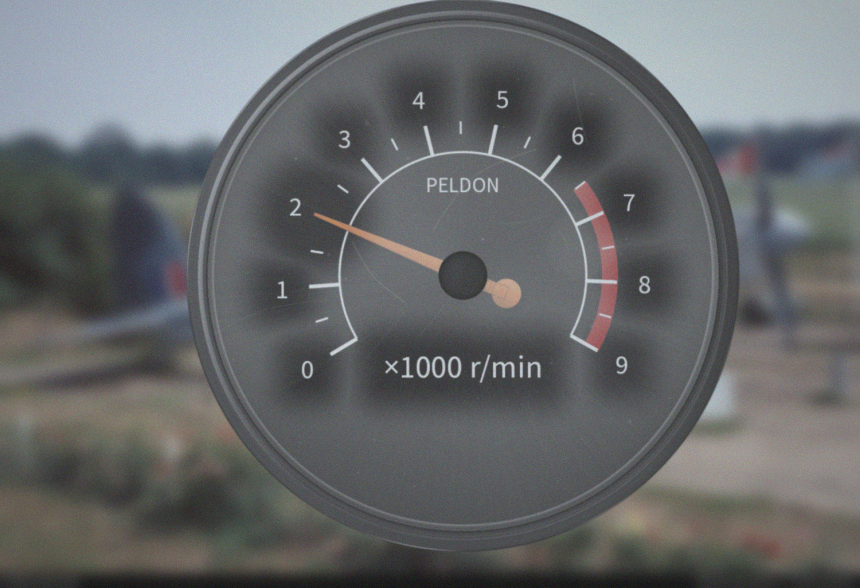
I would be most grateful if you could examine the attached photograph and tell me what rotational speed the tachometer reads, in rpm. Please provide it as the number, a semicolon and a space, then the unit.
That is 2000; rpm
